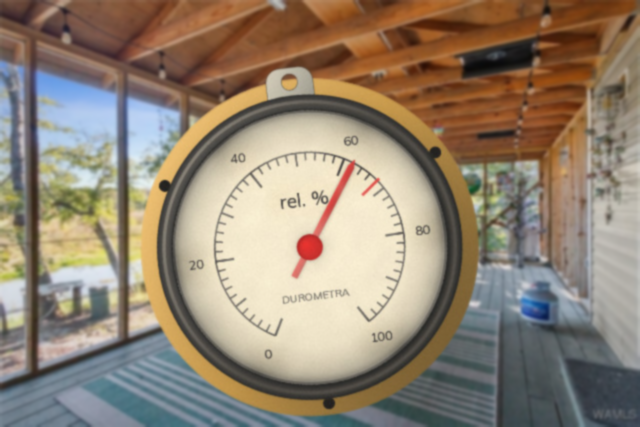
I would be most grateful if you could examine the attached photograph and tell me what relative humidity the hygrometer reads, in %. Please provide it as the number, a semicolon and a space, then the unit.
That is 62; %
